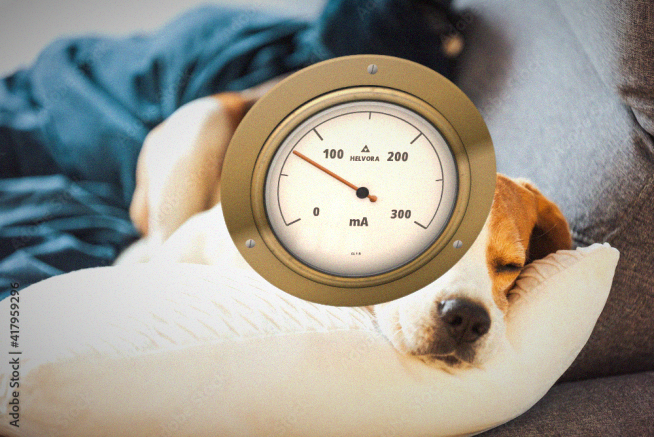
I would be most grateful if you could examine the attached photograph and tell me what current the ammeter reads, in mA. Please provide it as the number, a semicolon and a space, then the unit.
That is 75; mA
